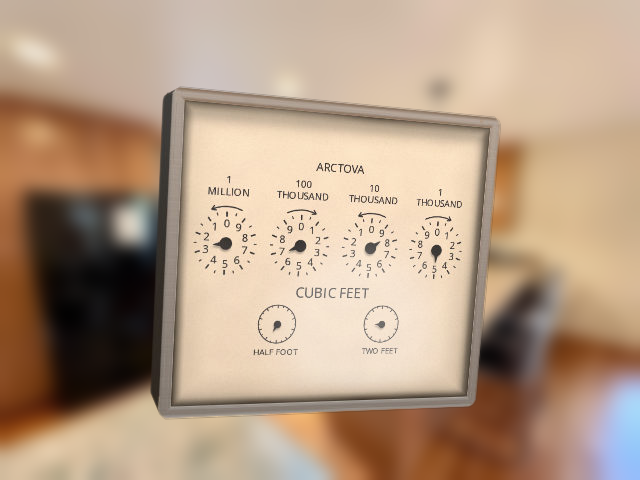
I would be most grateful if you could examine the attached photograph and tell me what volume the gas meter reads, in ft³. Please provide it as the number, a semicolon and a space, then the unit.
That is 268500; ft³
